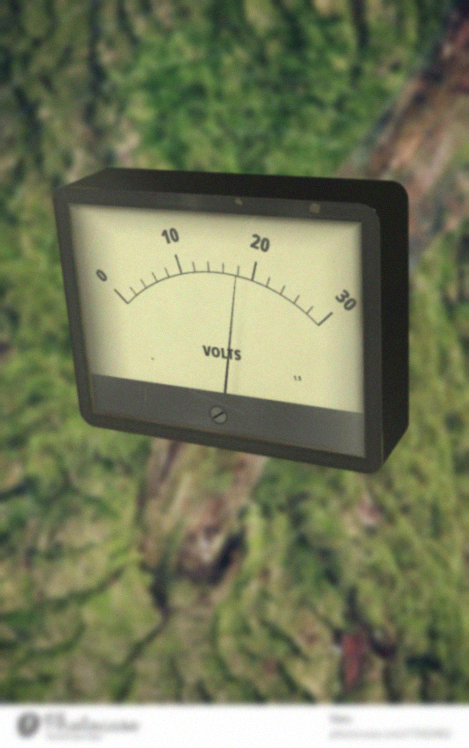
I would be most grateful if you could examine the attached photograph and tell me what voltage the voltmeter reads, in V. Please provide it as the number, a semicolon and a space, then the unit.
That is 18; V
